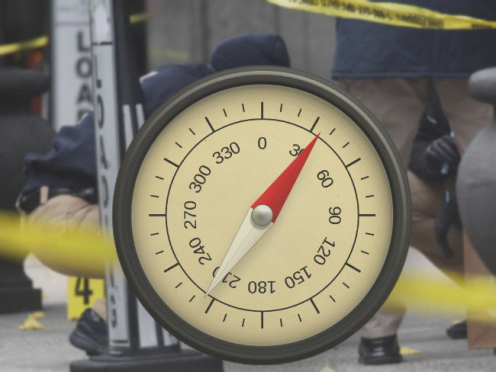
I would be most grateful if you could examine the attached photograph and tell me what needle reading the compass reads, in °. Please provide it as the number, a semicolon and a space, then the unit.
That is 35; °
